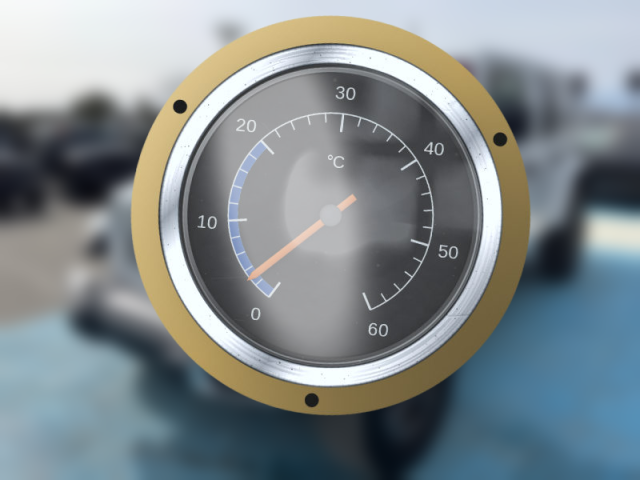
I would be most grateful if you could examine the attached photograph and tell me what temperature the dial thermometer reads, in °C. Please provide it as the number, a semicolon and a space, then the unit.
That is 3; °C
